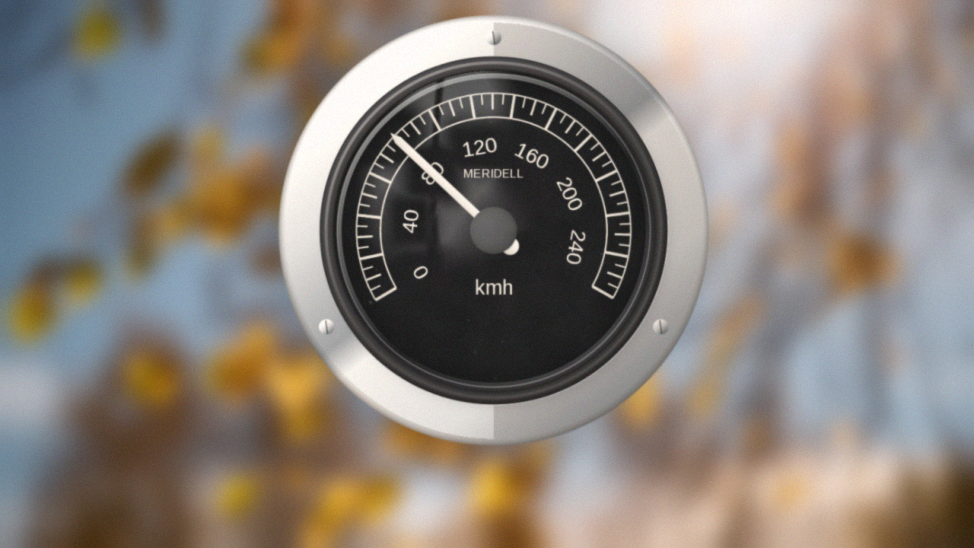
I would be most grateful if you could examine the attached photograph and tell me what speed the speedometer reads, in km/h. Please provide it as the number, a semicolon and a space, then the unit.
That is 80; km/h
